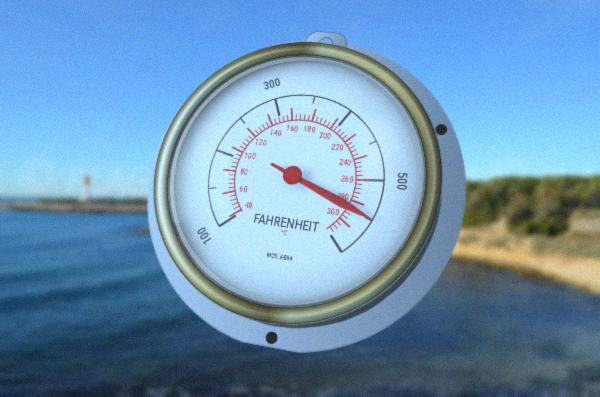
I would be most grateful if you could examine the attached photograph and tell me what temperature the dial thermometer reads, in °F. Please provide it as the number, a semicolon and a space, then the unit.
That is 550; °F
